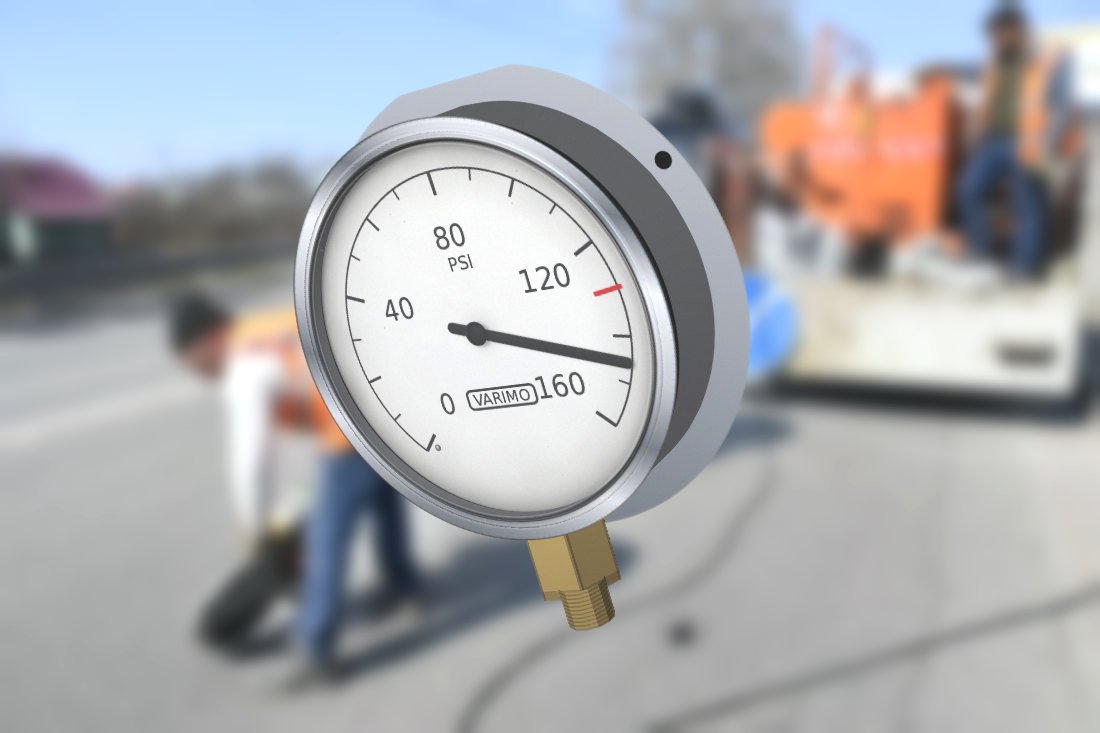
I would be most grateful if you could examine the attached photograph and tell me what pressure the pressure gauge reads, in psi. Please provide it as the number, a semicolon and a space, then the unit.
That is 145; psi
